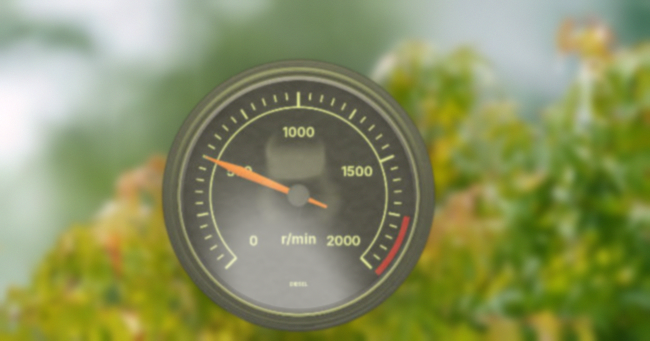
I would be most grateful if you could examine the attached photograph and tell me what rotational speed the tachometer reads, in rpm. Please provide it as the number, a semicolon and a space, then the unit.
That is 500; rpm
